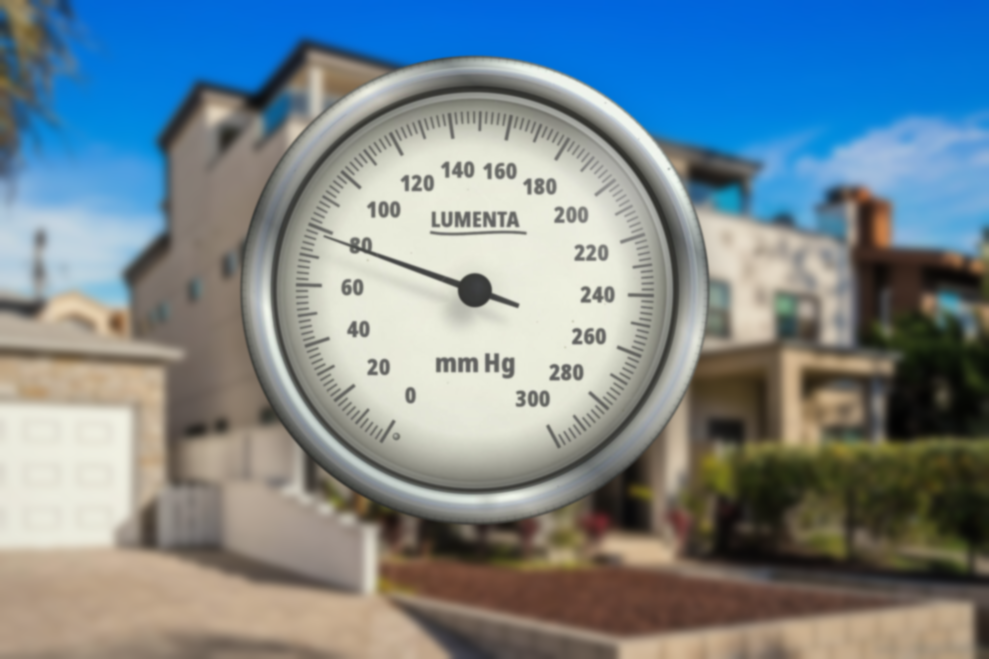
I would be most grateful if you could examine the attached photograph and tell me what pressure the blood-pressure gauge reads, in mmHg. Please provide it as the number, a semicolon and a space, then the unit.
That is 78; mmHg
